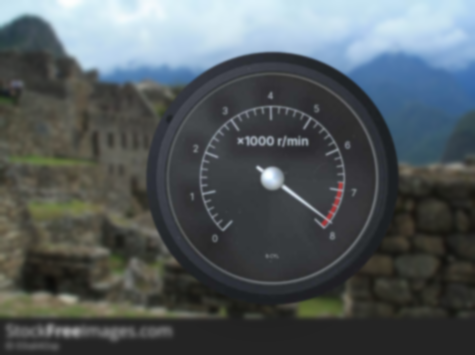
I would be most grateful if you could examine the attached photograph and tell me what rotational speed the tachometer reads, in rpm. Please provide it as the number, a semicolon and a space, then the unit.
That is 7800; rpm
